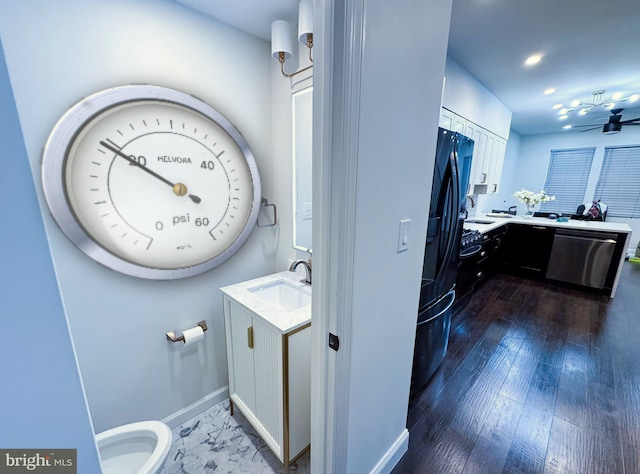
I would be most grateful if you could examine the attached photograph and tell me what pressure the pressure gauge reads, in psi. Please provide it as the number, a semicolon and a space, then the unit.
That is 19; psi
